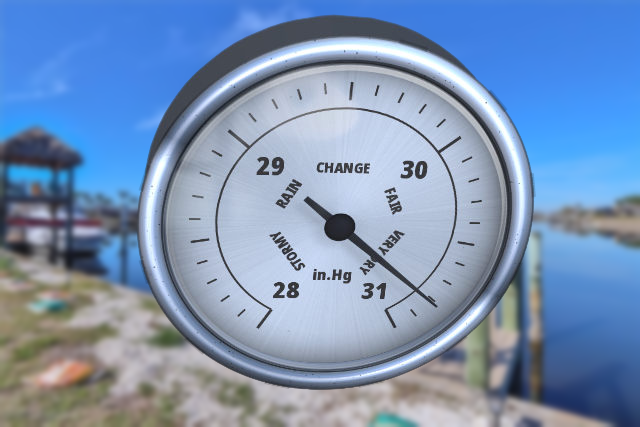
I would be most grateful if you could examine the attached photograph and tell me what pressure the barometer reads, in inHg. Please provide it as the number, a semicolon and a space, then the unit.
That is 30.8; inHg
